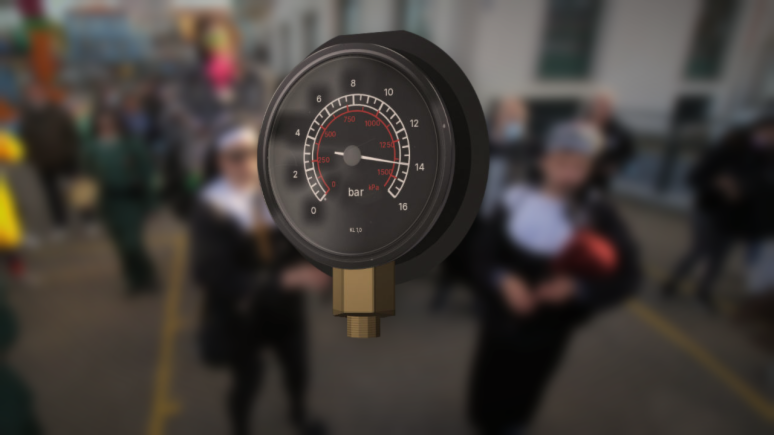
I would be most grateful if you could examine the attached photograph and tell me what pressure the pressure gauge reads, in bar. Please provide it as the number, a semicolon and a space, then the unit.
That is 14; bar
